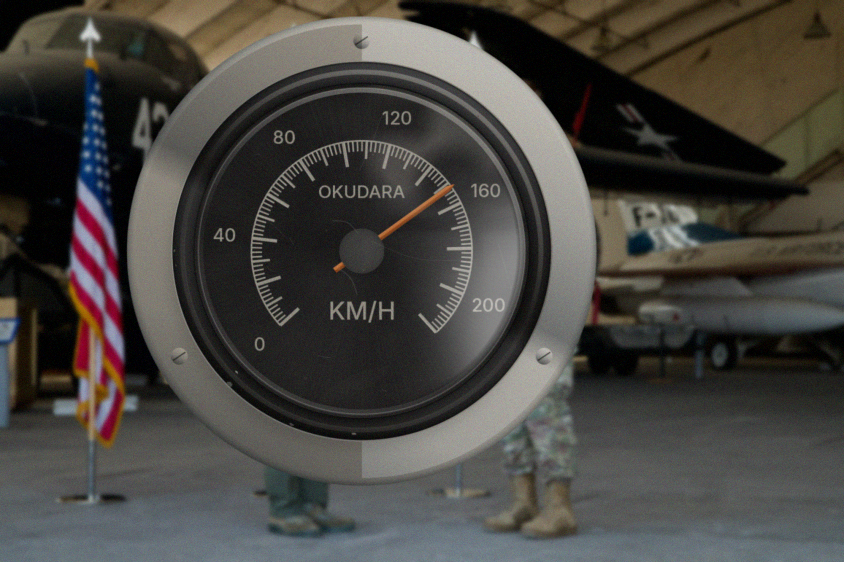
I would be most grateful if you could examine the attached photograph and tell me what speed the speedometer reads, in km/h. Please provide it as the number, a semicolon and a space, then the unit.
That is 152; km/h
